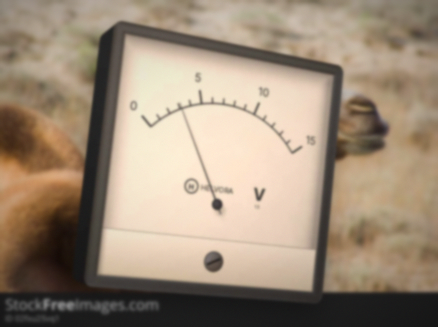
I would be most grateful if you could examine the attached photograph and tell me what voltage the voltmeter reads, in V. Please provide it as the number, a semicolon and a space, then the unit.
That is 3; V
